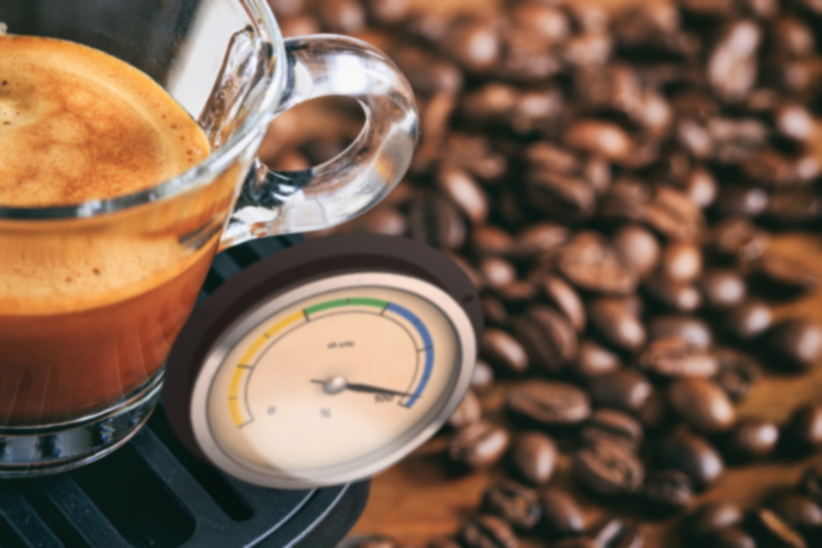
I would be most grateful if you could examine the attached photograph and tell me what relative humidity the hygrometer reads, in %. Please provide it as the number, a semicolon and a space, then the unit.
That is 95; %
